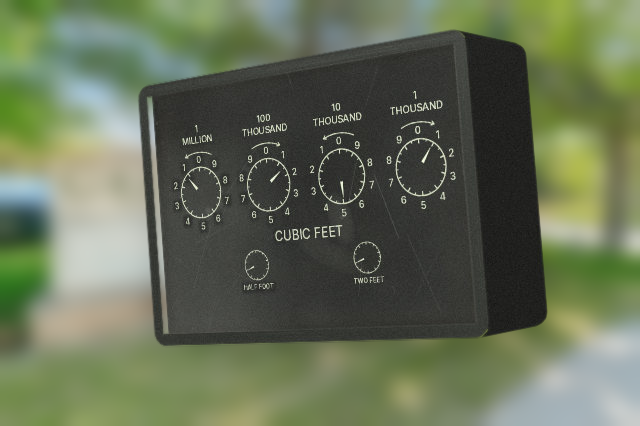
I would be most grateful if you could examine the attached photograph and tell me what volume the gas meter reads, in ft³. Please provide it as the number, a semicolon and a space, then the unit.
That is 115100; ft³
